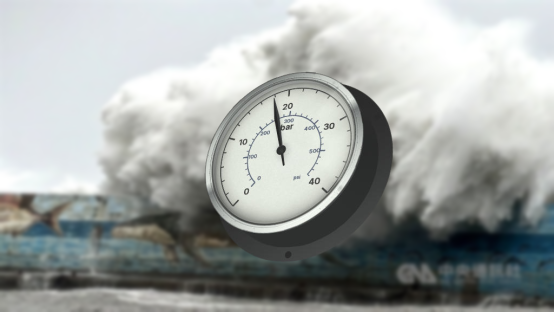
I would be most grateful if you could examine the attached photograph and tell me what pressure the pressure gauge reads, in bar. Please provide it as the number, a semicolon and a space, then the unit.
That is 18; bar
